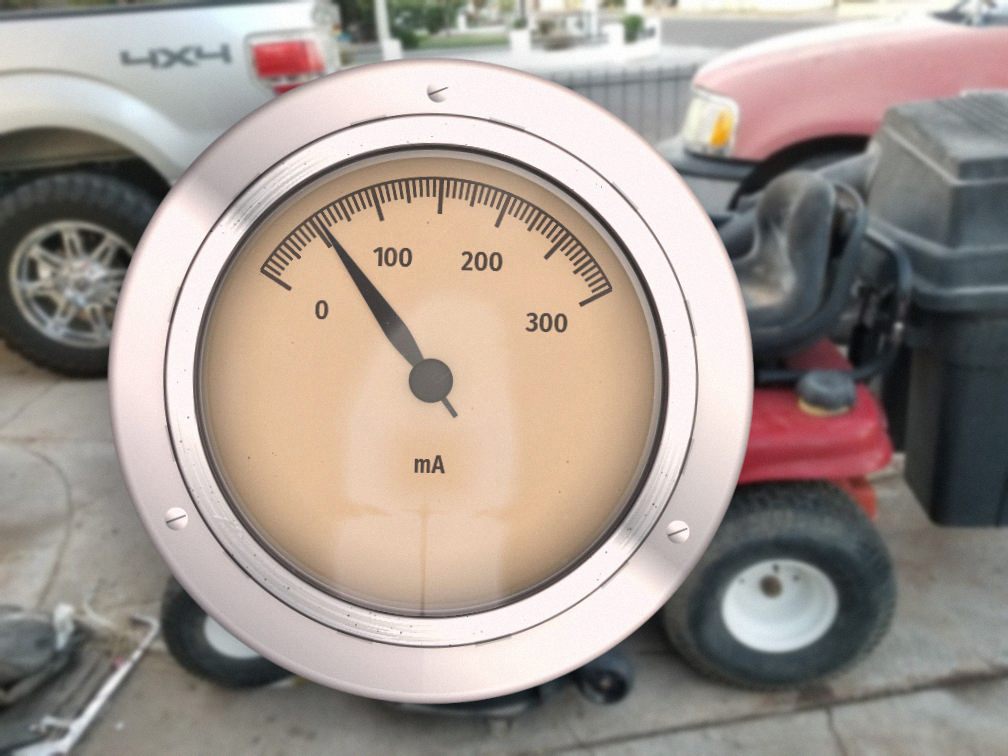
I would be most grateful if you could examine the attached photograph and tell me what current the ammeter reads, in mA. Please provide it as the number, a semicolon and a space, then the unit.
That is 55; mA
